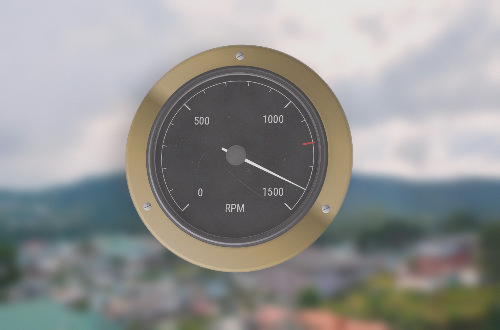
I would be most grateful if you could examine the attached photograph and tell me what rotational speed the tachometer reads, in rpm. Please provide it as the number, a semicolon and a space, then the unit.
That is 1400; rpm
